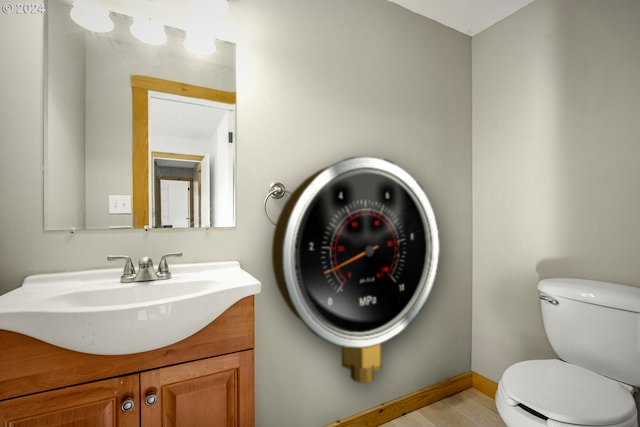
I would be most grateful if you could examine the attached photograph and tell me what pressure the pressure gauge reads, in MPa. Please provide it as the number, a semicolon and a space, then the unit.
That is 1; MPa
